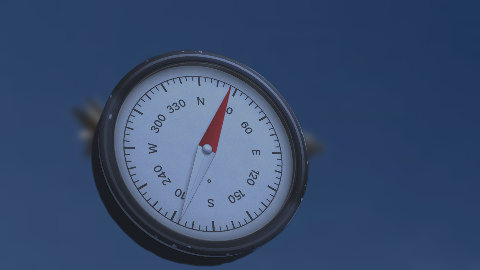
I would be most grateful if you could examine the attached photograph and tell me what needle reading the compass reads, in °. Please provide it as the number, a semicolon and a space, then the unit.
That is 25; °
